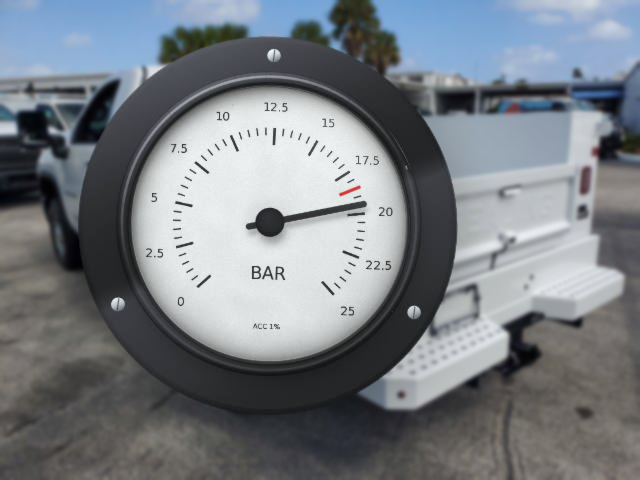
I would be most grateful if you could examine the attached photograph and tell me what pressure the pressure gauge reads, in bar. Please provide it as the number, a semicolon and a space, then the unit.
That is 19.5; bar
